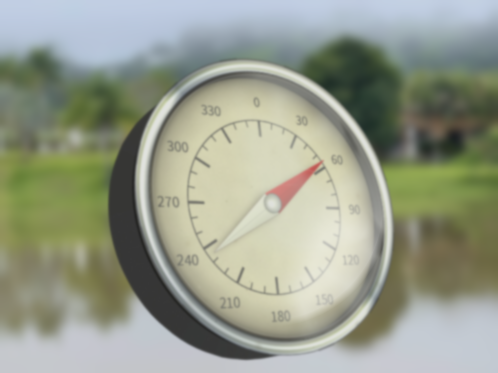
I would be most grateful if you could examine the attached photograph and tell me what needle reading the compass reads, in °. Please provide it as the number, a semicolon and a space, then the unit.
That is 55; °
